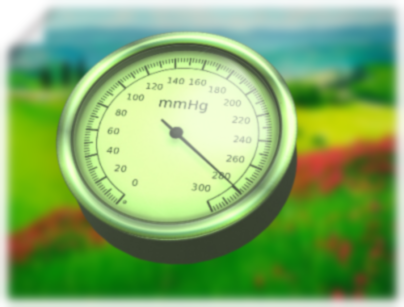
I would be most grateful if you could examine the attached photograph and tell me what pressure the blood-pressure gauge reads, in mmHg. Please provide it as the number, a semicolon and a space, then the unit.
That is 280; mmHg
